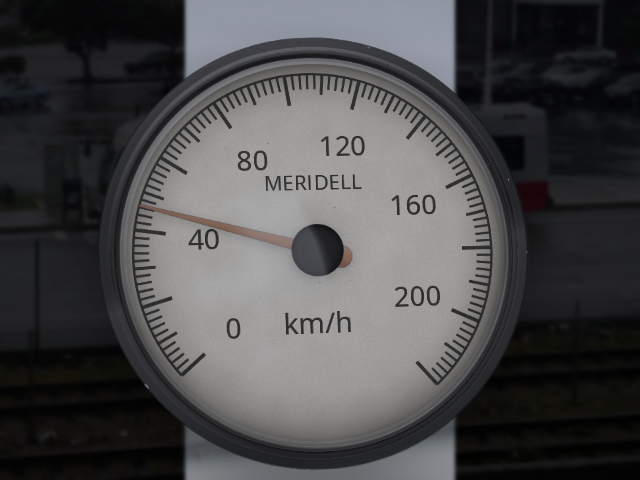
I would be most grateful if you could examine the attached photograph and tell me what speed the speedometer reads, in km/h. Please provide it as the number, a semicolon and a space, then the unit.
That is 46; km/h
